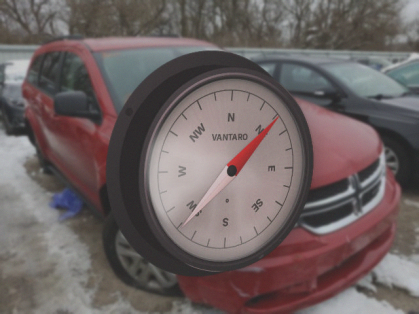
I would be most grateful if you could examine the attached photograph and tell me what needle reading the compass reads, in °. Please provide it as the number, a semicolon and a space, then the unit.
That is 45; °
